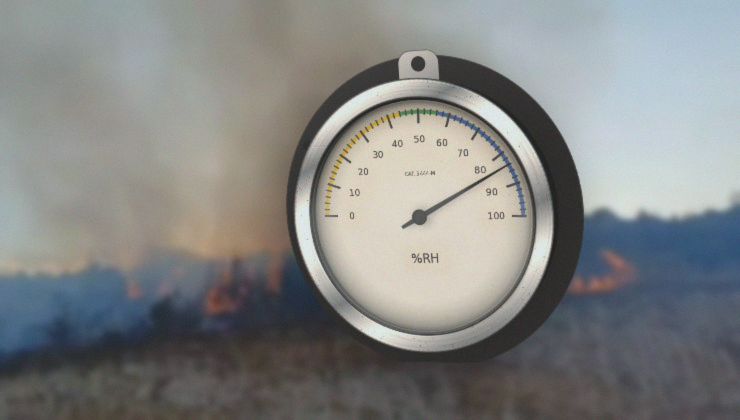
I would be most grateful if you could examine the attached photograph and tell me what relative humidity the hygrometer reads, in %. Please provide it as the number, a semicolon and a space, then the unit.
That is 84; %
